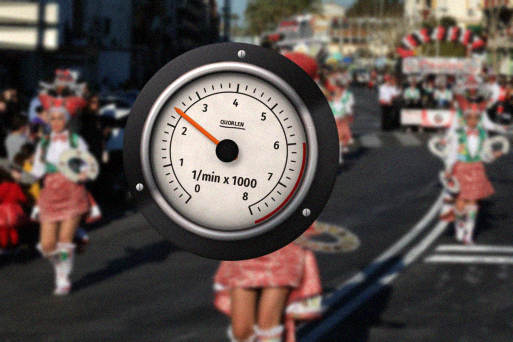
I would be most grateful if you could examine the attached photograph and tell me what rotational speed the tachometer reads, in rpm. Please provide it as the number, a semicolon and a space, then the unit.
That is 2400; rpm
